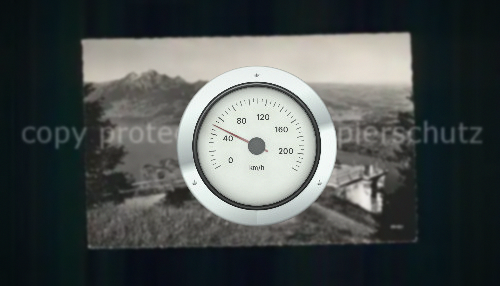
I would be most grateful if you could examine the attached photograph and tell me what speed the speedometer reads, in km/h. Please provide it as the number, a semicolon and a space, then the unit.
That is 50; km/h
